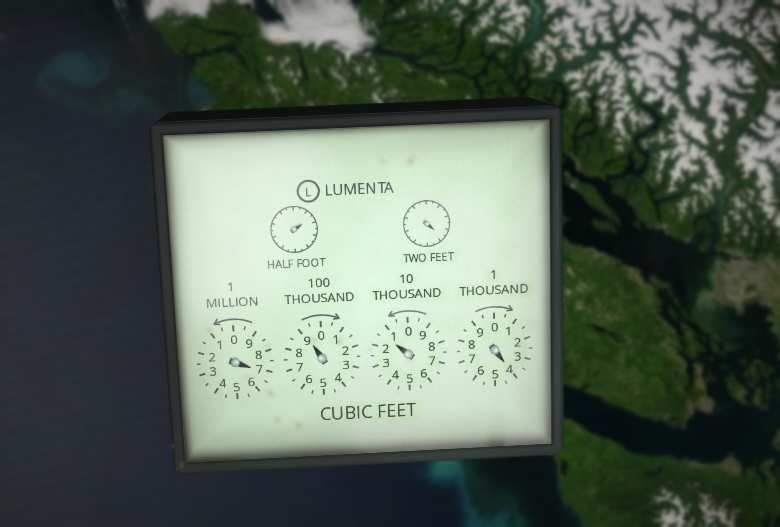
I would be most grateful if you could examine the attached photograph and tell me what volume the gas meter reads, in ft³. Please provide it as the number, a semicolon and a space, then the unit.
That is 691400; ft³
